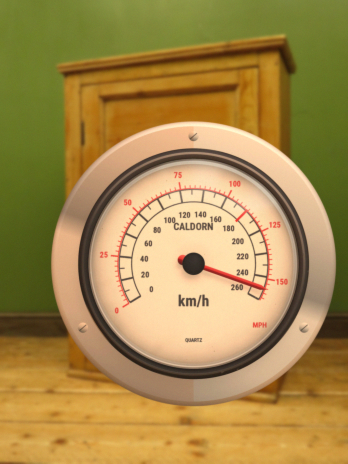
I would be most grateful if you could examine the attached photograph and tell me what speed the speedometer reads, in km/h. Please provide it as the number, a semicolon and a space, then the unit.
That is 250; km/h
